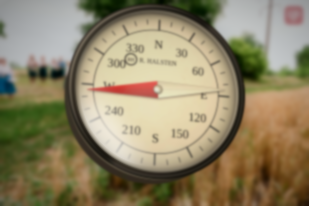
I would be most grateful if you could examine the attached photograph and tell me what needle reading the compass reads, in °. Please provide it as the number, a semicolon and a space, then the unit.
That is 265; °
